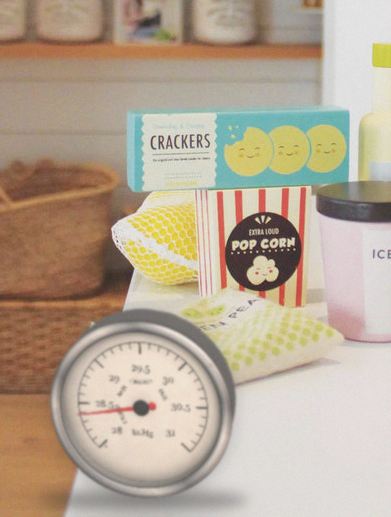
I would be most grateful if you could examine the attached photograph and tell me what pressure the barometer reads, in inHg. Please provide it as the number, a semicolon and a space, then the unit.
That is 28.4; inHg
